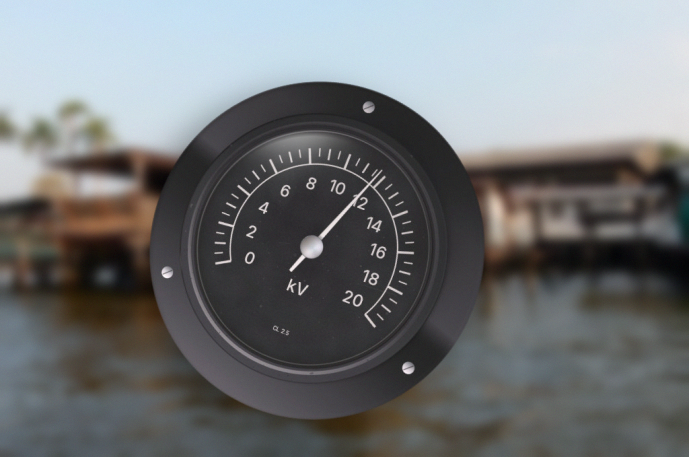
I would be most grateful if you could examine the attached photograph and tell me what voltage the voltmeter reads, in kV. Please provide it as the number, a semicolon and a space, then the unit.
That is 11.75; kV
